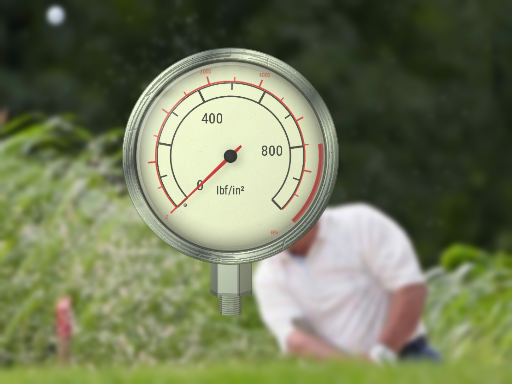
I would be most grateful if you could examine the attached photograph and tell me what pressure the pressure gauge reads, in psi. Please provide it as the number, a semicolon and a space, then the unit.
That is 0; psi
